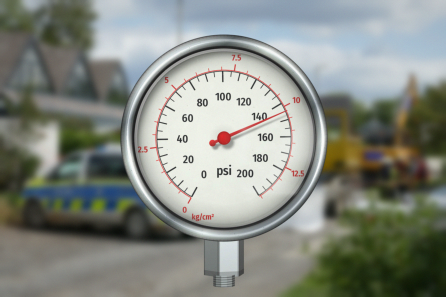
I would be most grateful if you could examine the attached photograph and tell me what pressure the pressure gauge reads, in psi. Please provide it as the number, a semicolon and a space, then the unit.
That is 145; psi
